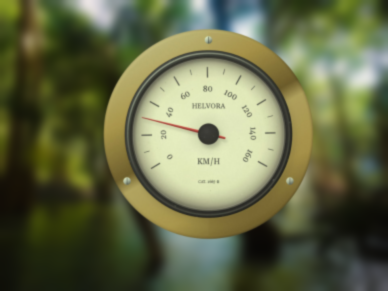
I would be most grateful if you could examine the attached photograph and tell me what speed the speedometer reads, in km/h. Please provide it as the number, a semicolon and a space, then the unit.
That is 30; km/h
